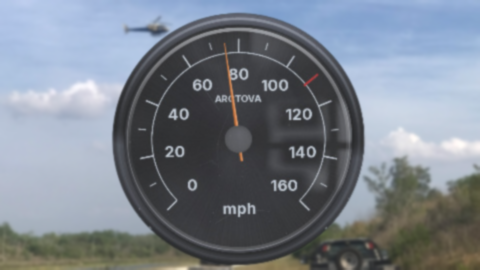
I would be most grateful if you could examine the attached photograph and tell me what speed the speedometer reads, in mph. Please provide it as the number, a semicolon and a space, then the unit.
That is 75; mph
